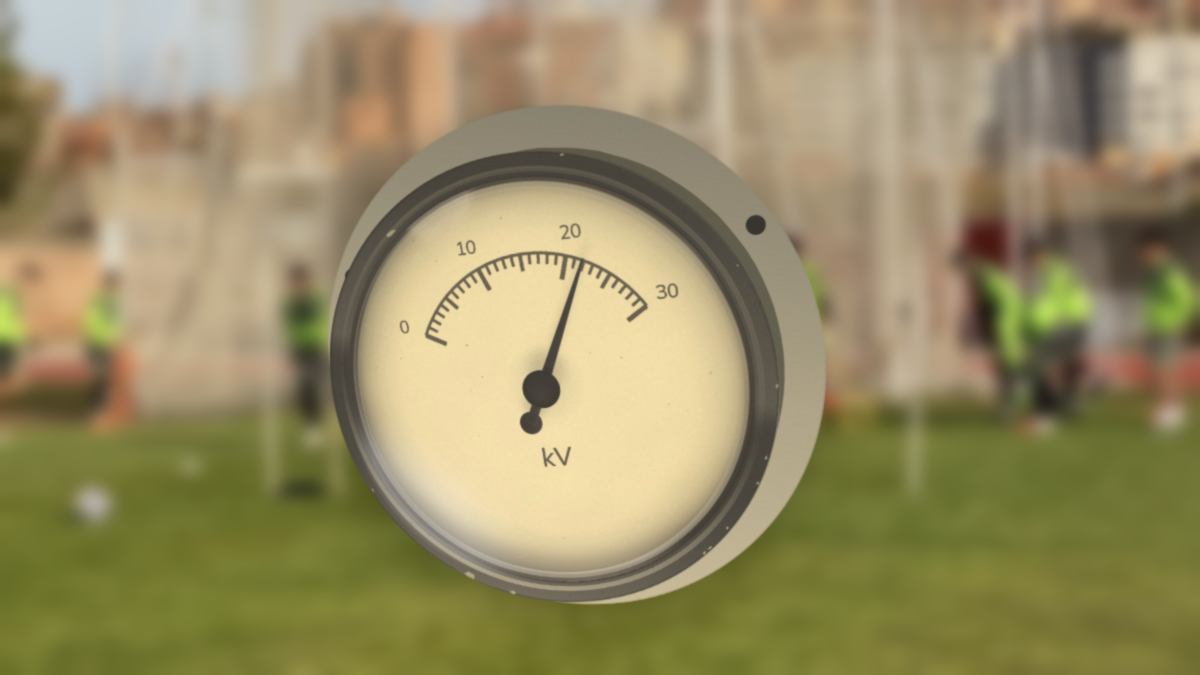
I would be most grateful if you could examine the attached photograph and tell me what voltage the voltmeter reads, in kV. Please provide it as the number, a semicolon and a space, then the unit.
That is 22; kV
